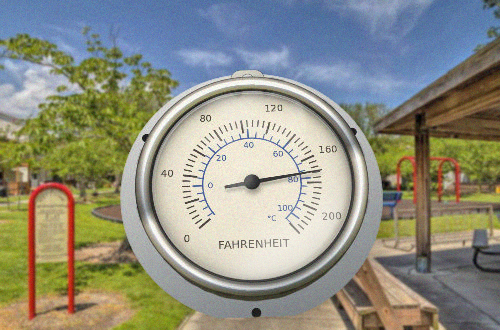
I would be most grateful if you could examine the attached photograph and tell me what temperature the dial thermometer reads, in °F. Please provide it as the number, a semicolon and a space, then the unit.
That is 172; °F
